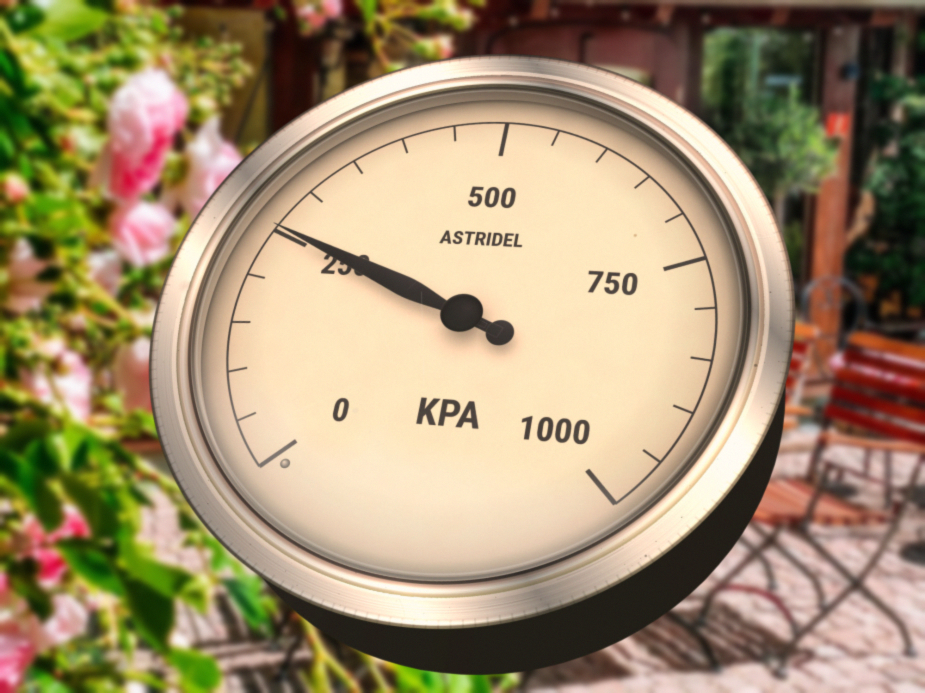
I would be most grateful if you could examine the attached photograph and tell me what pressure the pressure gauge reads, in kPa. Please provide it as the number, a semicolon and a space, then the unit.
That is 250; kPa
